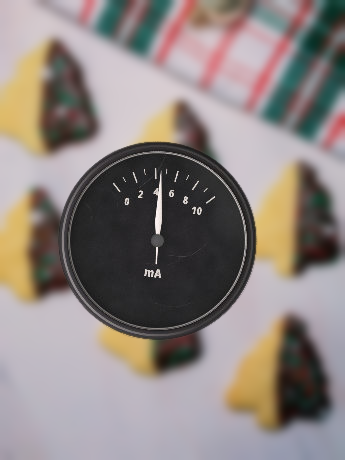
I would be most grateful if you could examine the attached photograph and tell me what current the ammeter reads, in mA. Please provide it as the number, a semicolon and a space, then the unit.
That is 4.5; mA
